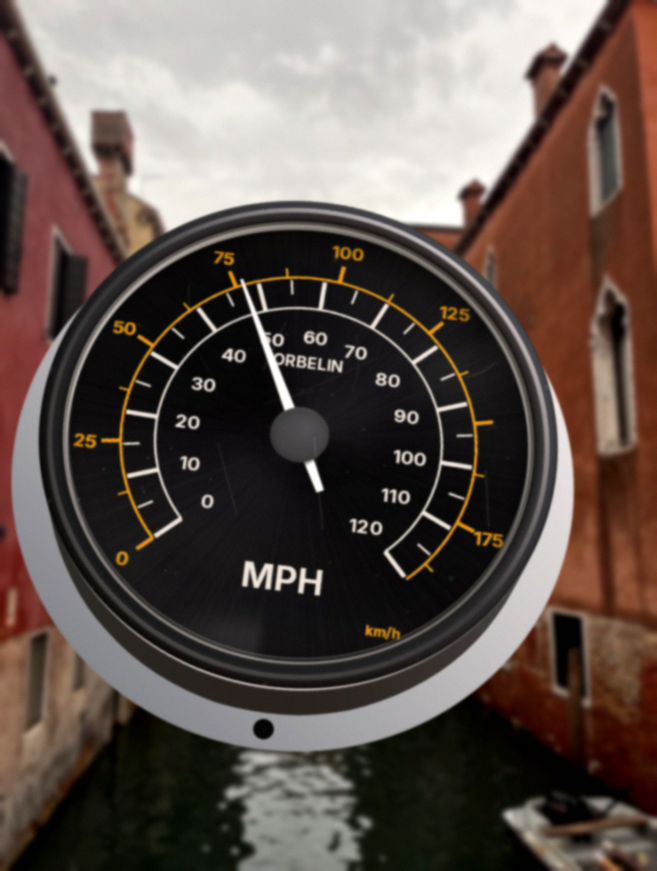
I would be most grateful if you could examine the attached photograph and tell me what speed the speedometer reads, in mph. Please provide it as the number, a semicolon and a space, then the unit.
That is 47.5; mph
